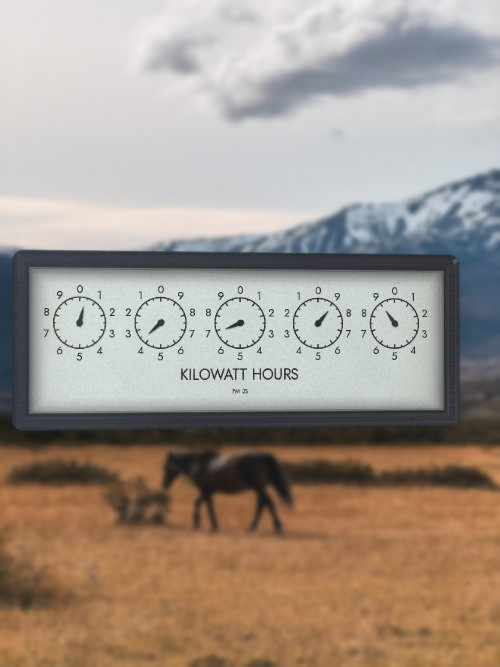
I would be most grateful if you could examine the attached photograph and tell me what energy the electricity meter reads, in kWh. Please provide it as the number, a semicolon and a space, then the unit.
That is 3689; kWh
